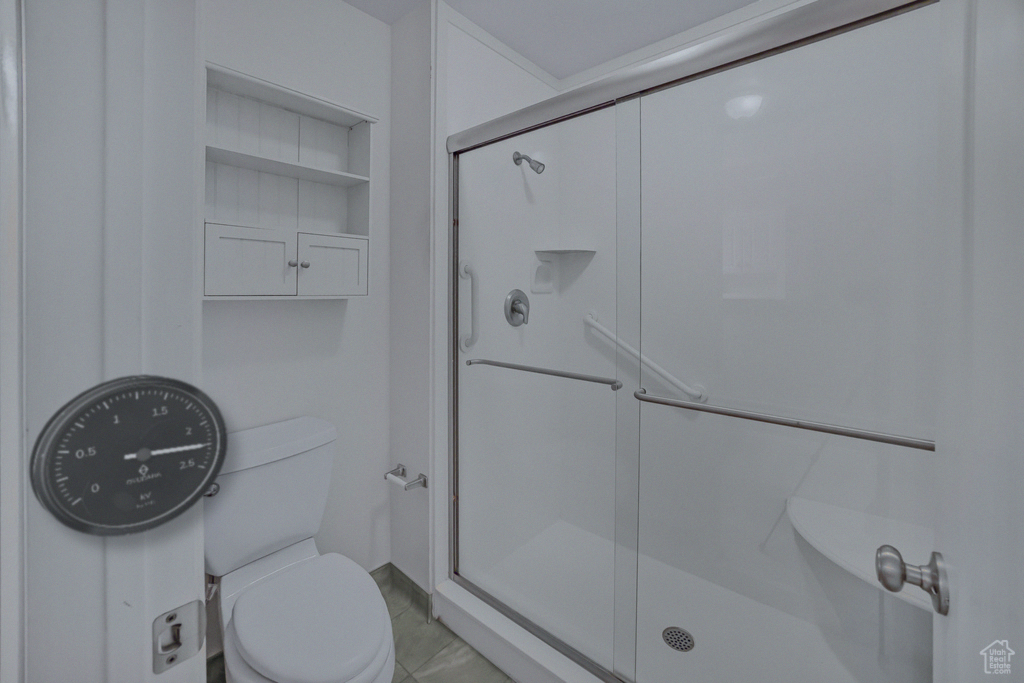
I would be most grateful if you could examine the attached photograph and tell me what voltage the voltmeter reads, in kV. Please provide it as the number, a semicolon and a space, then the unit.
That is 2.25; kV
